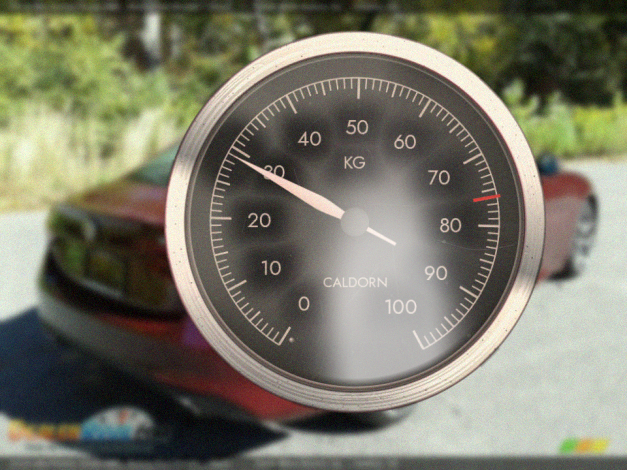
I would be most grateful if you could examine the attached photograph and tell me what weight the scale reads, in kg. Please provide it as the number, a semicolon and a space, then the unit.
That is 29; kg
